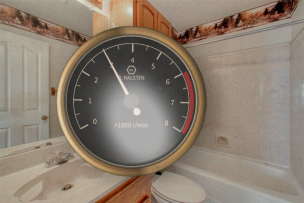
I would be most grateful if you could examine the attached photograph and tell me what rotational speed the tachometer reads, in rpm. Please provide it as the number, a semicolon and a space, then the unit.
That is 3000; rpm
